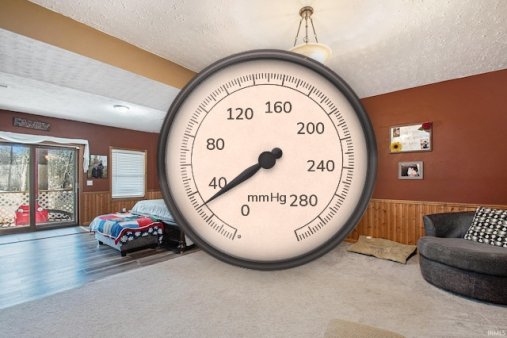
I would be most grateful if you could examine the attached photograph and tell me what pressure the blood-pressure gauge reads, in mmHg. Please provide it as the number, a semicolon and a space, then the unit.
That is 30; mmHg
